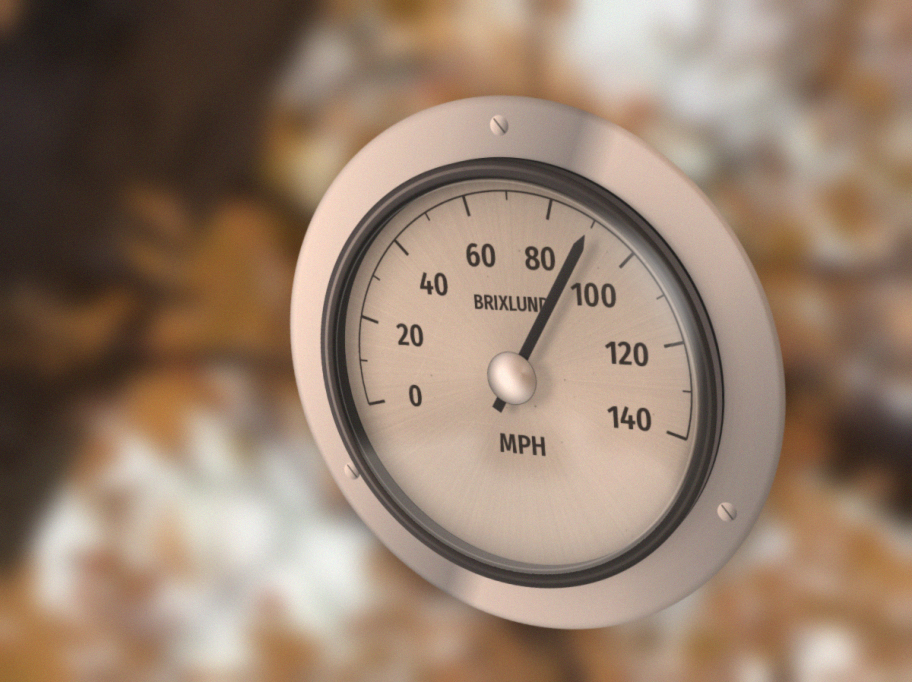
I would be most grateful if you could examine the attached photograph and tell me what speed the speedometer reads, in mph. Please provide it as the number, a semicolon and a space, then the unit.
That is 90; mph
